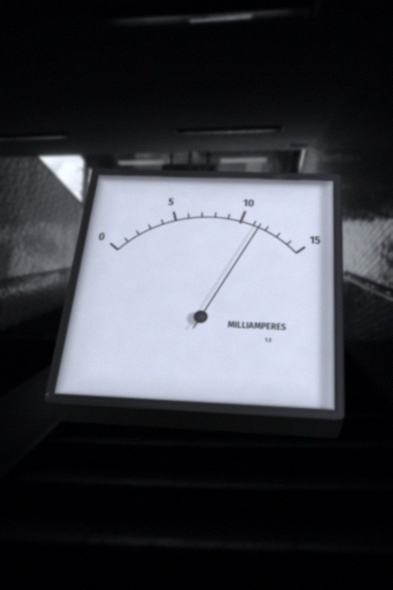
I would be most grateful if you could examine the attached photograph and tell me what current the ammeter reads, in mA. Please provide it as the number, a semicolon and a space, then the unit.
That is 11.5; mA
